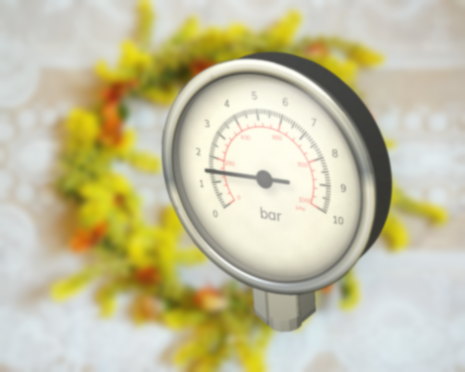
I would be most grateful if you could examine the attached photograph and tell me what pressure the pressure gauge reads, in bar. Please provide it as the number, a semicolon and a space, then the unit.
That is 1.5; bar
